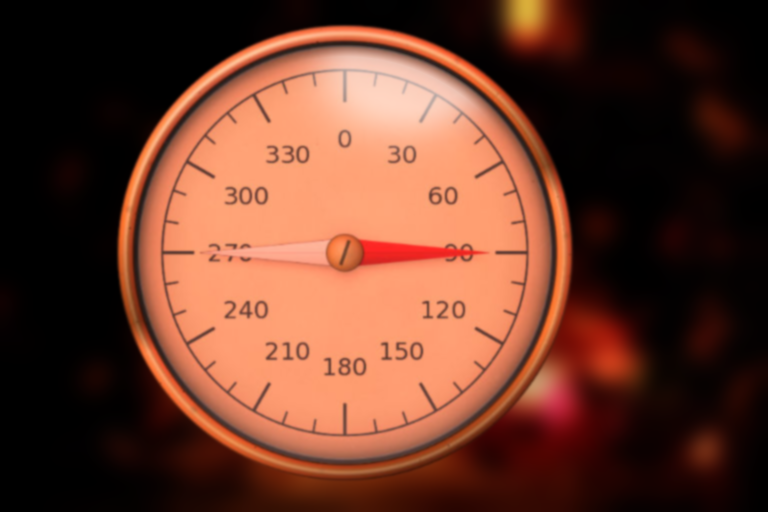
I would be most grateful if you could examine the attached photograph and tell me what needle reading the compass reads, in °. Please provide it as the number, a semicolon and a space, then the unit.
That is 90; °
